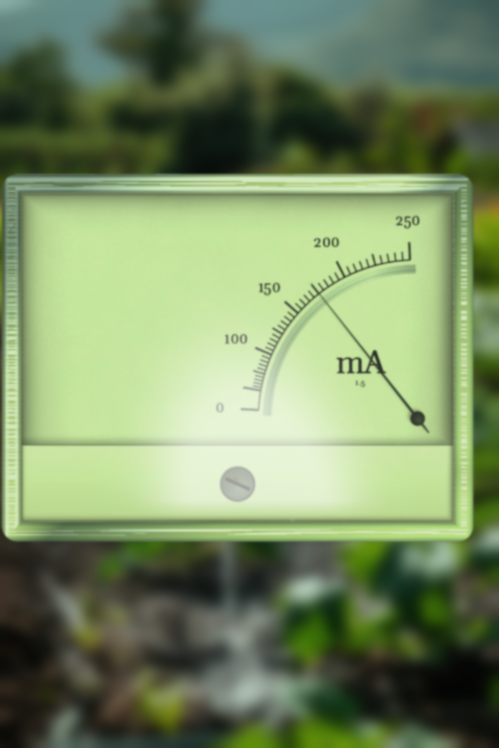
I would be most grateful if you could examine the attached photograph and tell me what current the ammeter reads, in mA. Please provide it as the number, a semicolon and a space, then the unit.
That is 175; mA
